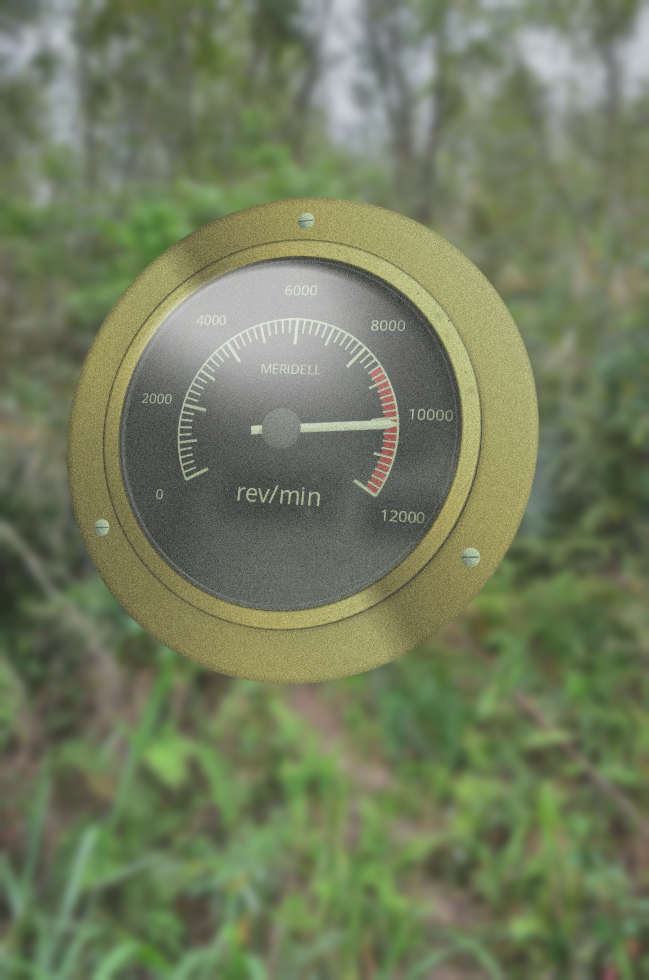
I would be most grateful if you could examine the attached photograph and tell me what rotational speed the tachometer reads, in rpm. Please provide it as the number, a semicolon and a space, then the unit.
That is 10200; rpm
